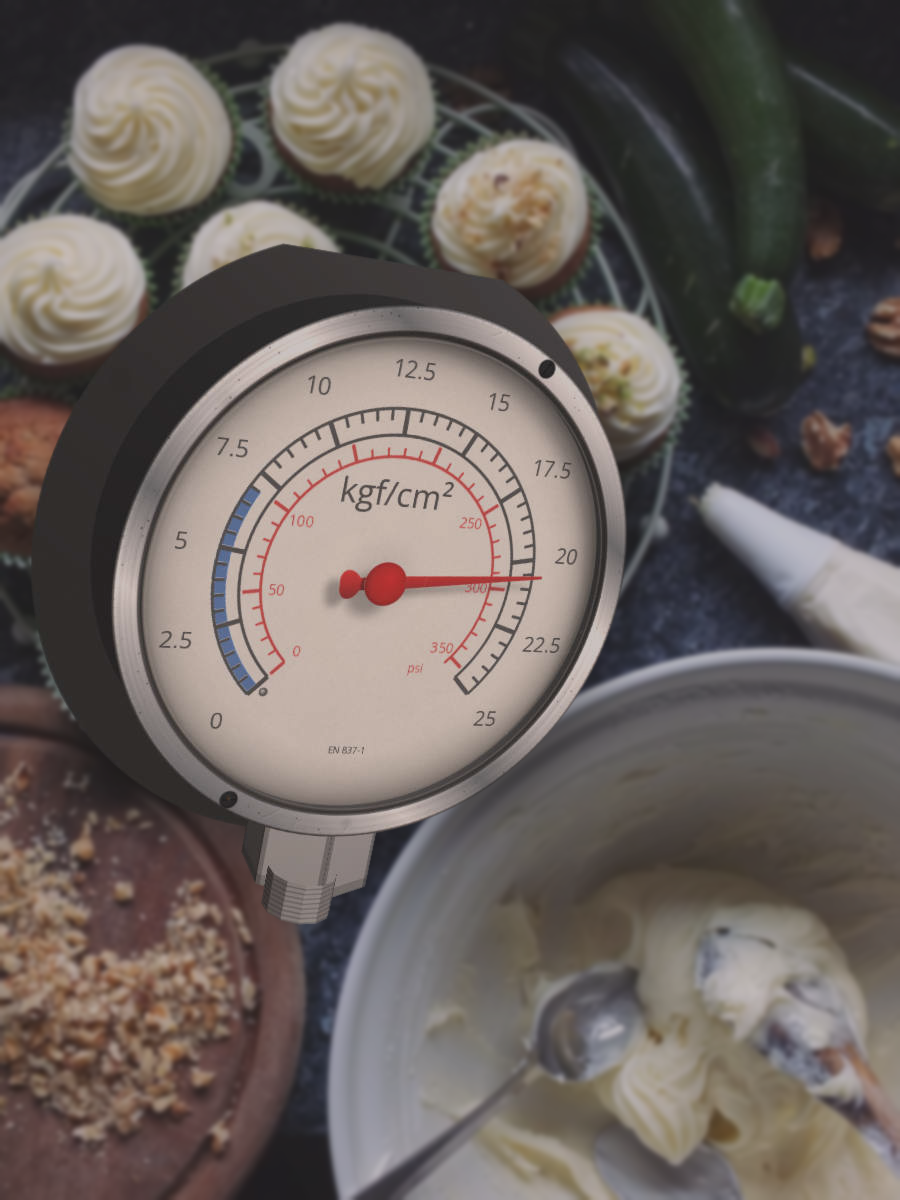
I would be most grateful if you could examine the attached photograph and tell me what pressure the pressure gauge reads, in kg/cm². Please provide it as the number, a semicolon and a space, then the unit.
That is 20.5; kg/cm²
